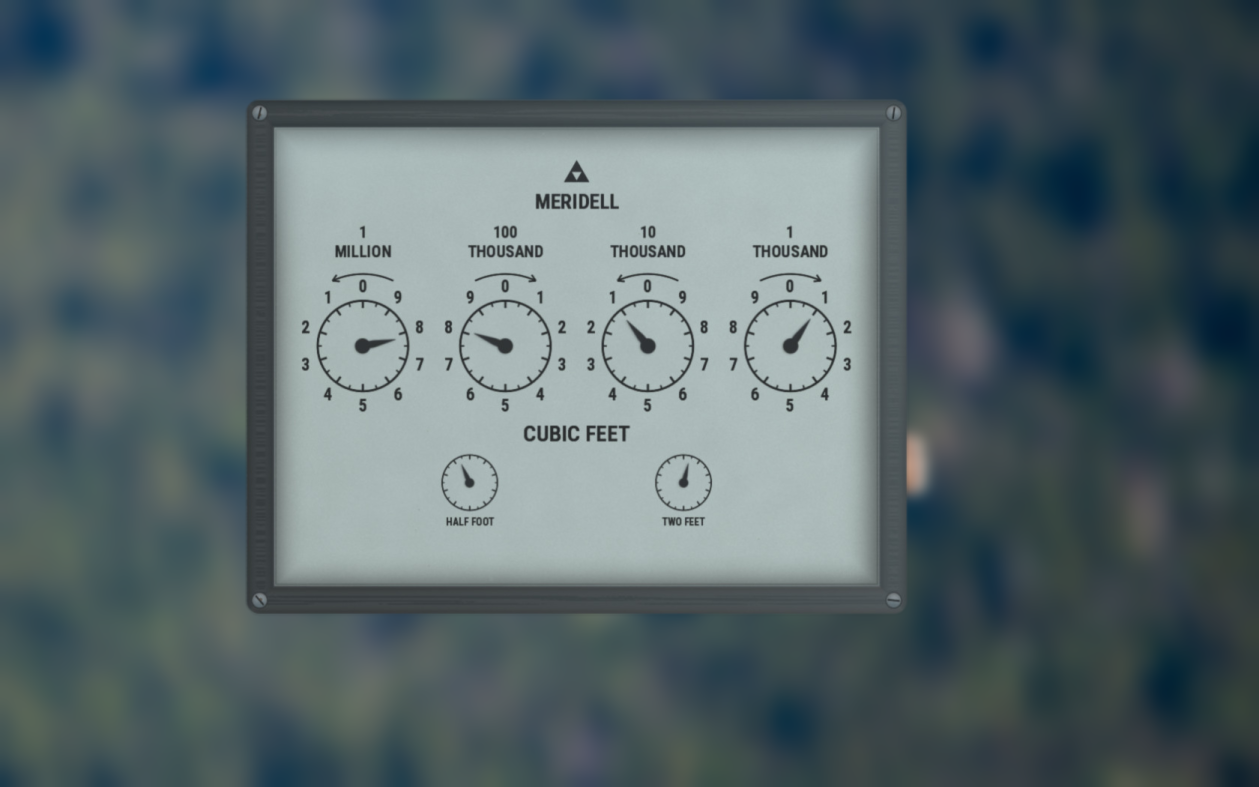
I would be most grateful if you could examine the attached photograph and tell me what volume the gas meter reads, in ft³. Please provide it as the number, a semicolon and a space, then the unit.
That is 781100; ft³
